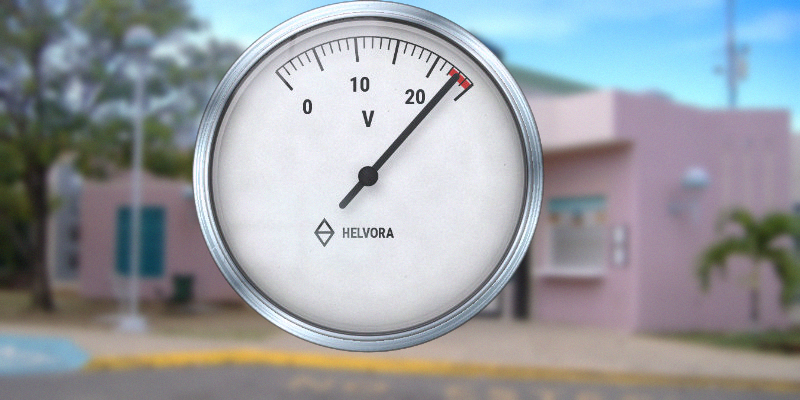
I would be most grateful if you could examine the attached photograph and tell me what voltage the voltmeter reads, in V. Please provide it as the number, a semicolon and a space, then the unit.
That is 23; V
